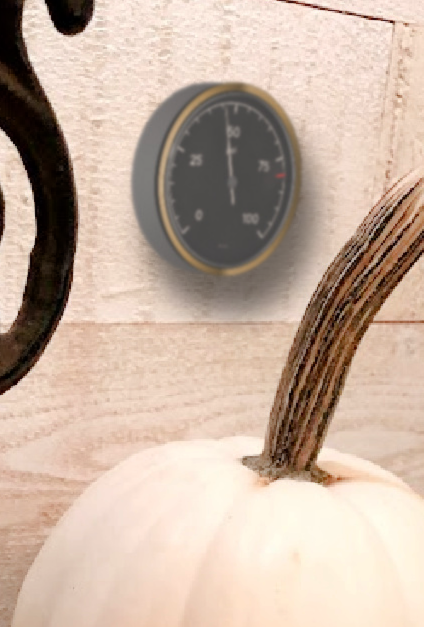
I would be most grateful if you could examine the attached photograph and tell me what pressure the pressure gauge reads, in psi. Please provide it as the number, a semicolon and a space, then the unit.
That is 45; psi
